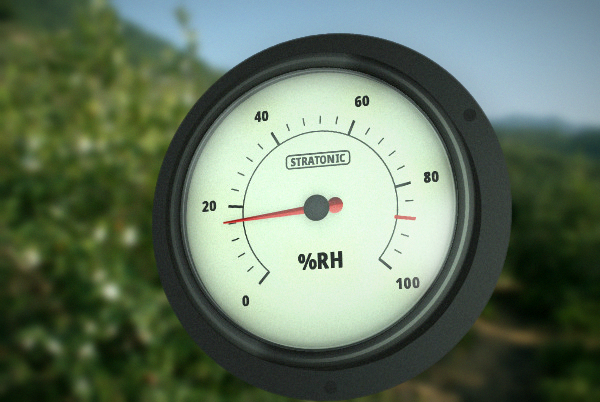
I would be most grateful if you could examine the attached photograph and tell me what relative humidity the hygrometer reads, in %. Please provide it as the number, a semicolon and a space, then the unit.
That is 16; %
